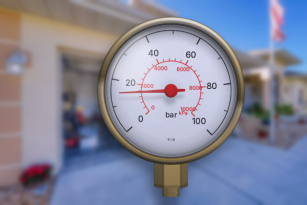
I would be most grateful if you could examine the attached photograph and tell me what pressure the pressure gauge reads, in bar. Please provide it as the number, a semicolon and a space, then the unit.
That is 15; bar
